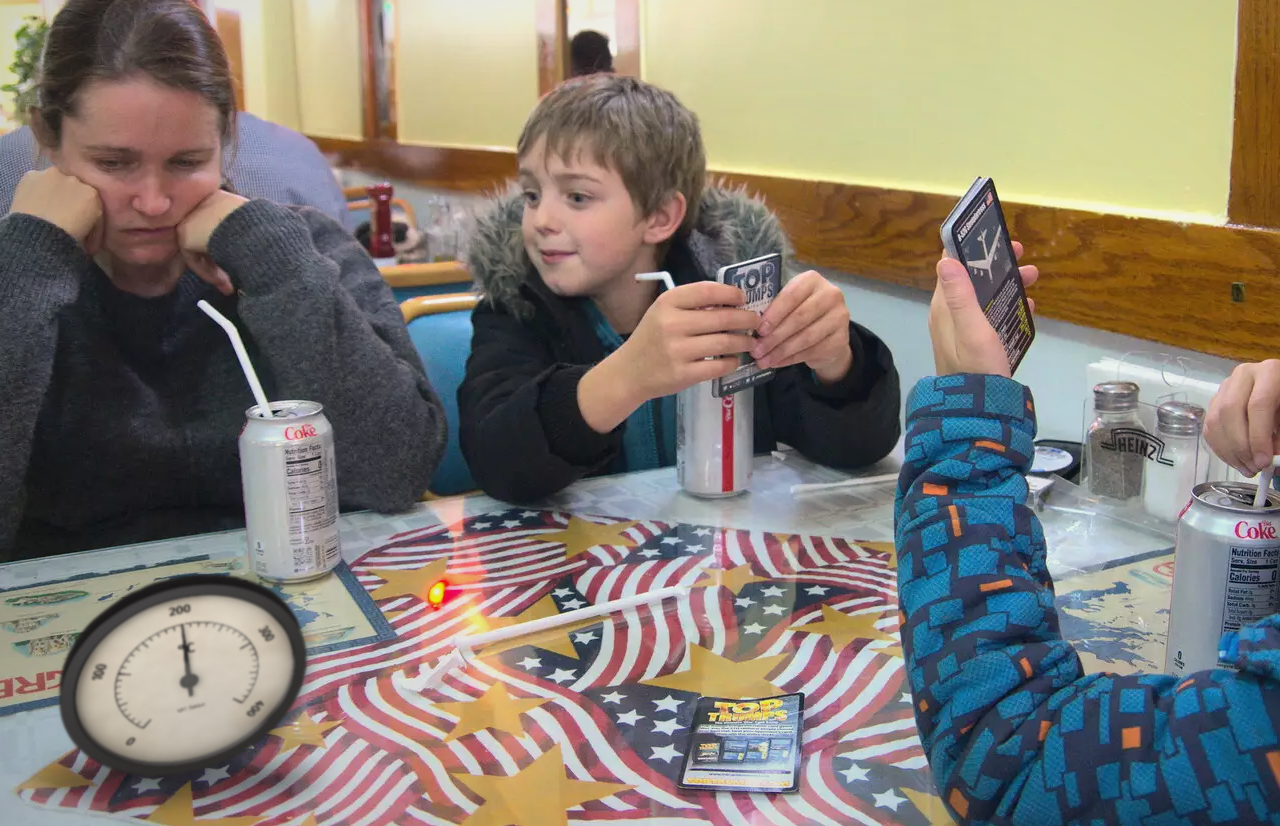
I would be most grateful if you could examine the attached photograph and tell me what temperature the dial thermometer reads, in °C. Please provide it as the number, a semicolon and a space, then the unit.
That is 200; °C
